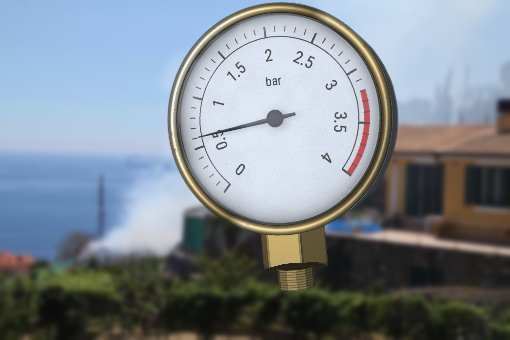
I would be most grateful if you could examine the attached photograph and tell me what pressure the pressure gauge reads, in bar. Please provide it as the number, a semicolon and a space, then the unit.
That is 0.6; bar
